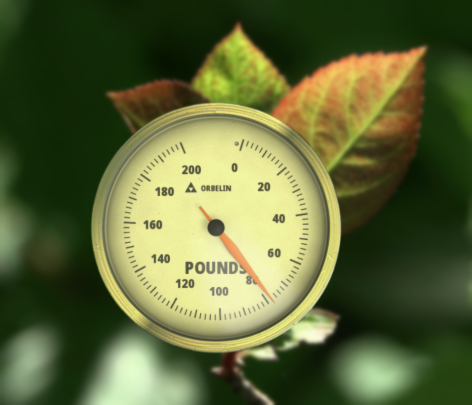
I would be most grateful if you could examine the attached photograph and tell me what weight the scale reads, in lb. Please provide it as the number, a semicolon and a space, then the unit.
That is 78; lb
